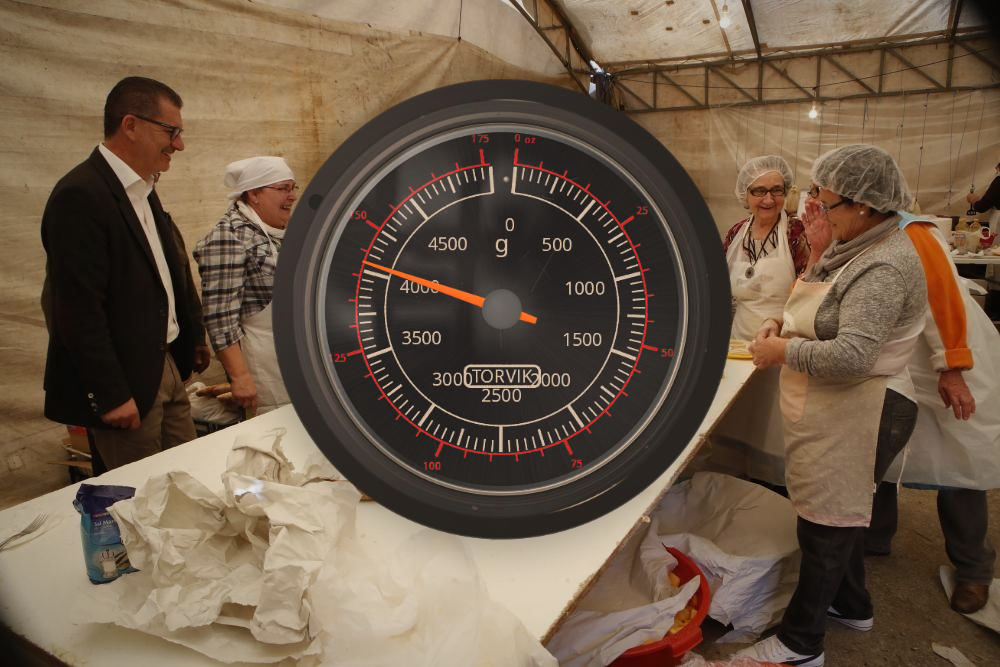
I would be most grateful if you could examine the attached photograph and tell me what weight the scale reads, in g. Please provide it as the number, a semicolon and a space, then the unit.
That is 4050; g
